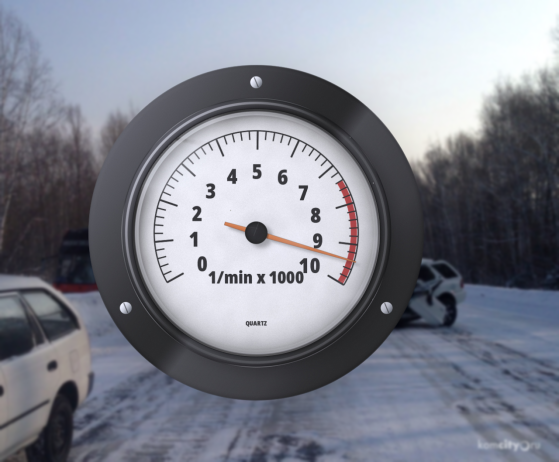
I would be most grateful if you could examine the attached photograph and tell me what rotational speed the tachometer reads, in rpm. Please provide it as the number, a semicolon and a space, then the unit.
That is 9400; rpm
